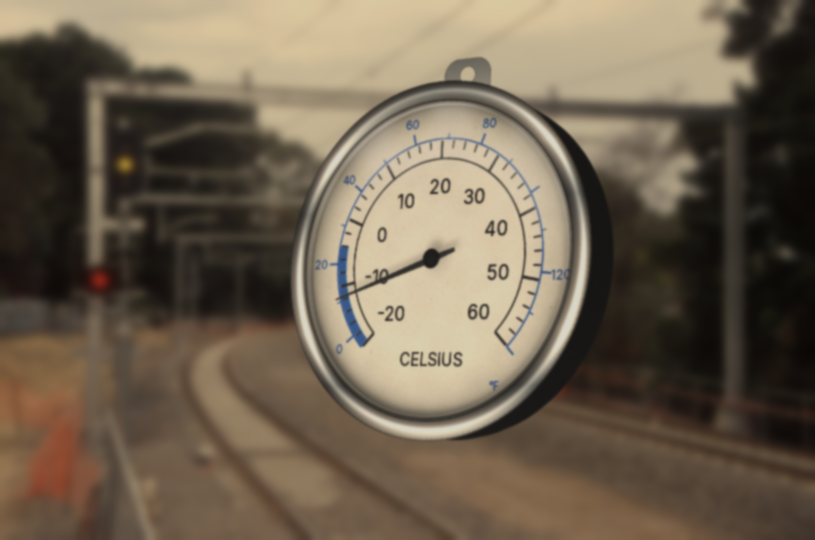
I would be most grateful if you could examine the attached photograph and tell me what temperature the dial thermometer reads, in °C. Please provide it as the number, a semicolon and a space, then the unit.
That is -12; °C
